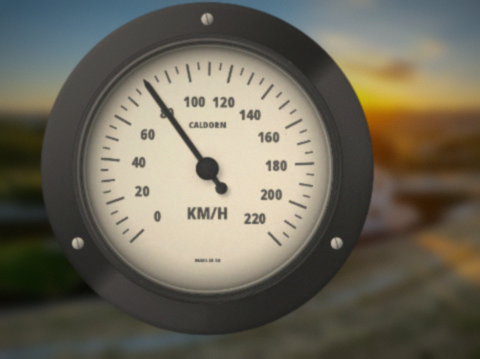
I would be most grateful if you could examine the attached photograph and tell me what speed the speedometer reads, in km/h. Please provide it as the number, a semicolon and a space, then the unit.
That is 80; km/h
